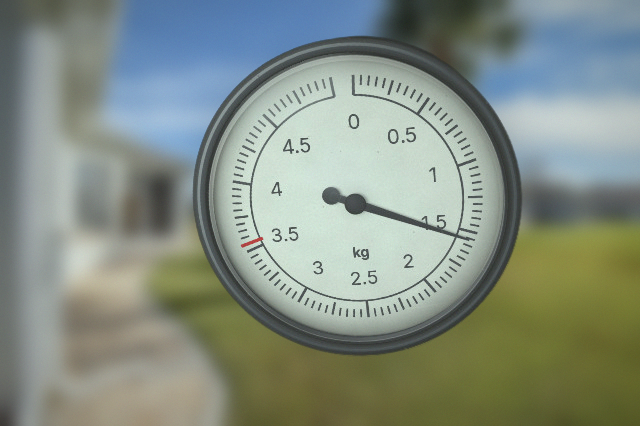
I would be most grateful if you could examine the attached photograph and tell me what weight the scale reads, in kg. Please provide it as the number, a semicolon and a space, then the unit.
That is 1.55; kg
